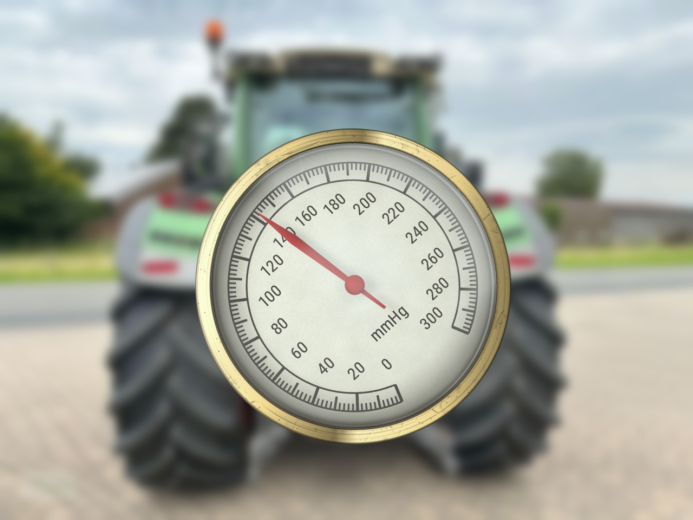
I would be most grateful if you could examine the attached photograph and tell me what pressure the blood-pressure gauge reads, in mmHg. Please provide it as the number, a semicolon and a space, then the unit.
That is 142; mmHg
